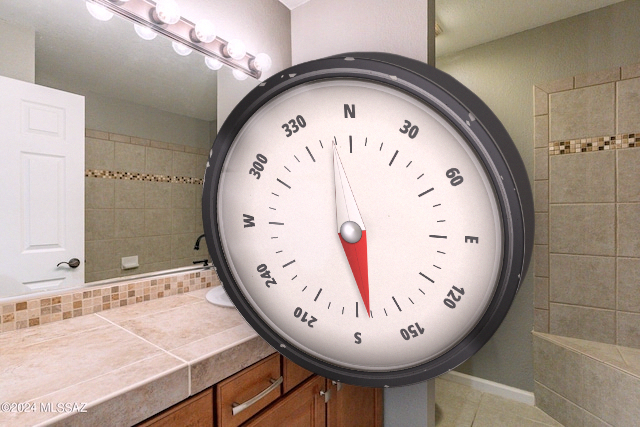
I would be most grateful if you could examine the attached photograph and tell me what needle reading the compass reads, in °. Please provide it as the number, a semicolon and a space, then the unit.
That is 170; °
